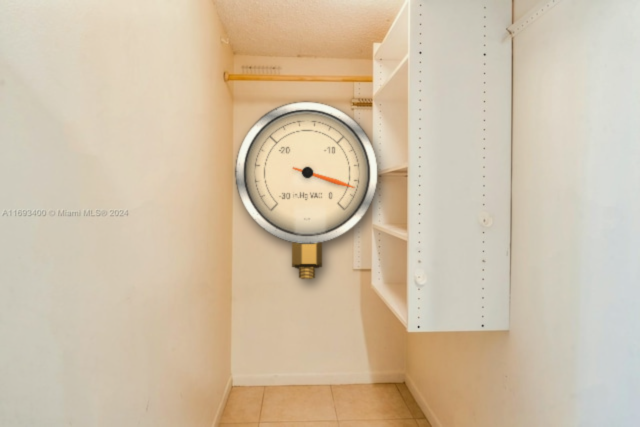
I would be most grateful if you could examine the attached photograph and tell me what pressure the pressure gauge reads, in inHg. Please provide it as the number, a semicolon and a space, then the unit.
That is -3; inHg
